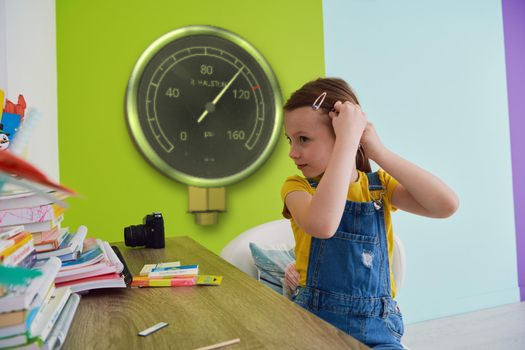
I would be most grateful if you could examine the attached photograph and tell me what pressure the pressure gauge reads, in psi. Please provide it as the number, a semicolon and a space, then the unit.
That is 105; psi
